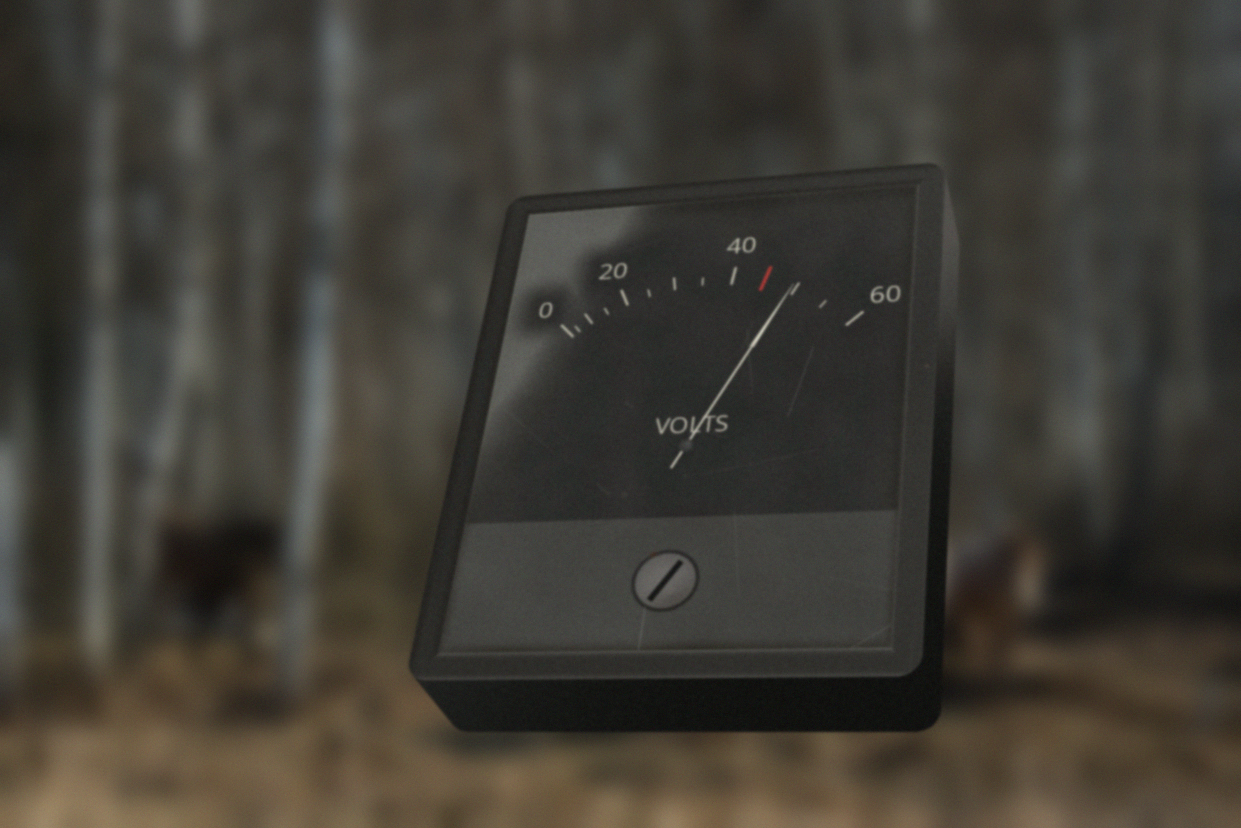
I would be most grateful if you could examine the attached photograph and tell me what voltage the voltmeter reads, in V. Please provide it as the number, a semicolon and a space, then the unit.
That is 50; V
